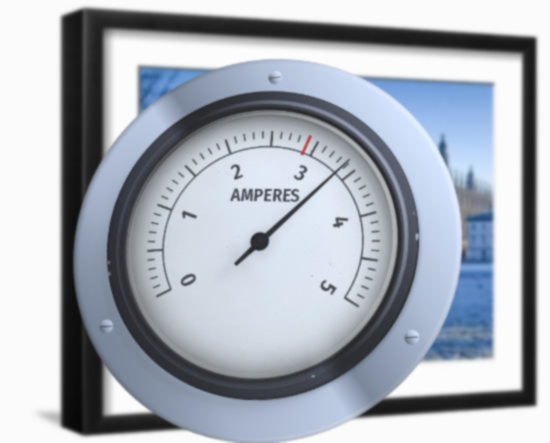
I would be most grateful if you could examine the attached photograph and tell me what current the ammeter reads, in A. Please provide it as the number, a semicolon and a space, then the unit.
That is 3.4; A
